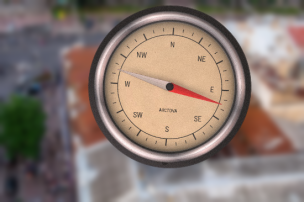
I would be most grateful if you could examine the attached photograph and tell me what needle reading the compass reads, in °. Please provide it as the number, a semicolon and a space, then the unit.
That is 105; °
